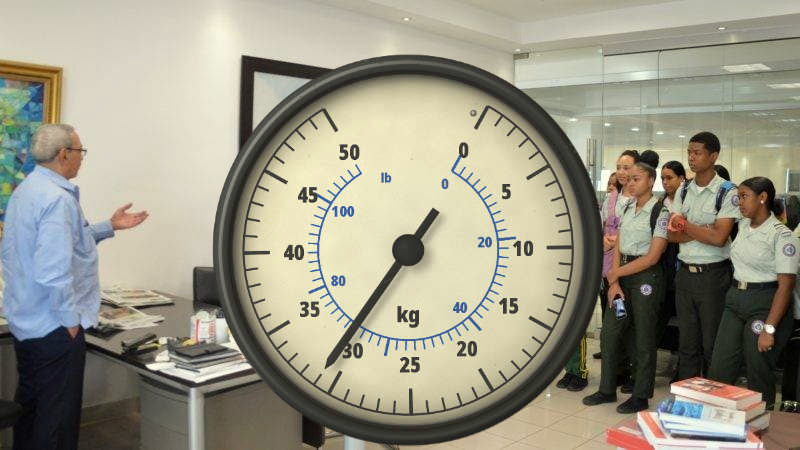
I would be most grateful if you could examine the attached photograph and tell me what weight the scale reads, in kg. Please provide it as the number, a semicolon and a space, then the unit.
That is 31; kg
